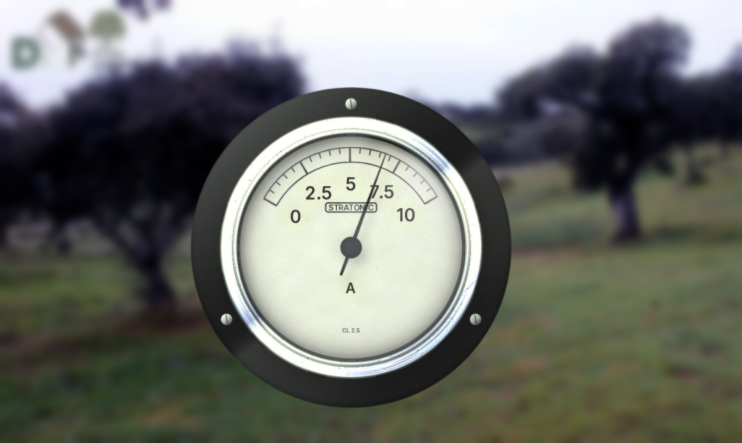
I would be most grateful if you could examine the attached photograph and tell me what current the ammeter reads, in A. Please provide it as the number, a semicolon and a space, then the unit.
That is 6.75; A
